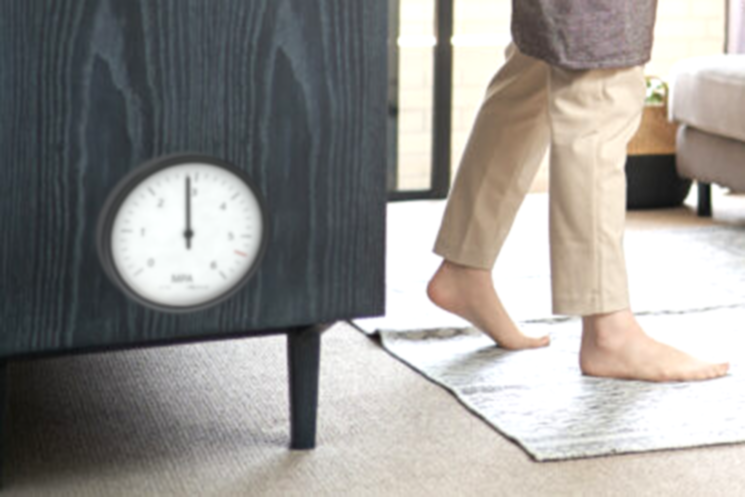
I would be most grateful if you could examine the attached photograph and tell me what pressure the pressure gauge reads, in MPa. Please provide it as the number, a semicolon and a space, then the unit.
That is 2.8; MPa
